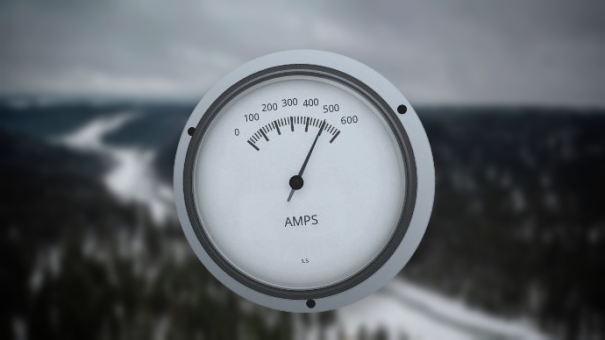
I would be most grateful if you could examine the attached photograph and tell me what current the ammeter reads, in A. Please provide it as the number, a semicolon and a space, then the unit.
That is 500; A
